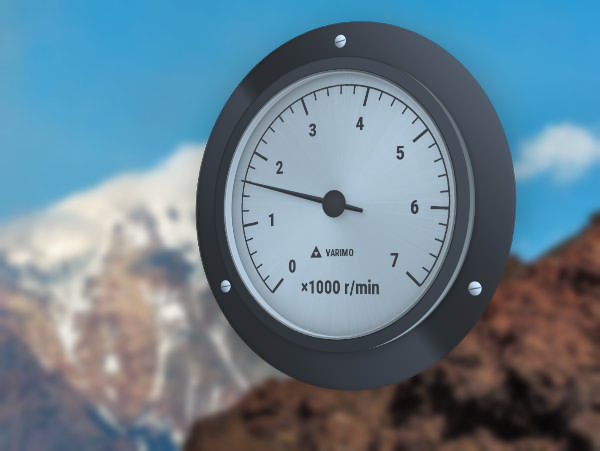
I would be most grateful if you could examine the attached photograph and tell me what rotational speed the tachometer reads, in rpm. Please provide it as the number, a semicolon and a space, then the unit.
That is 1600; rpm
